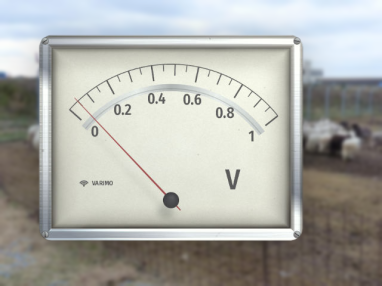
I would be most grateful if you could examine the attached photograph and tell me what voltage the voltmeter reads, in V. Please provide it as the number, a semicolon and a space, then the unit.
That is 0.05; V
